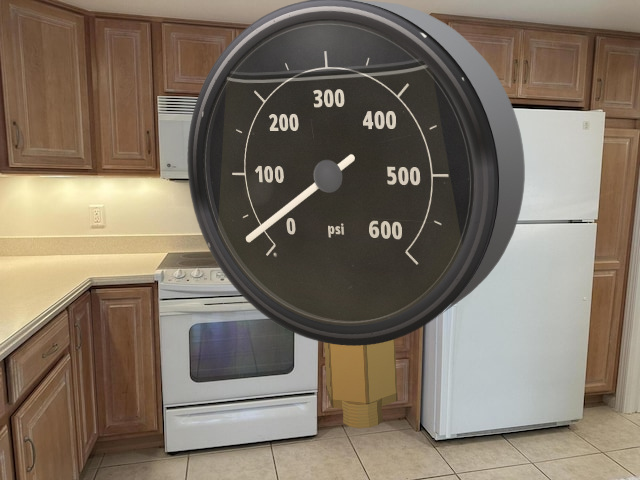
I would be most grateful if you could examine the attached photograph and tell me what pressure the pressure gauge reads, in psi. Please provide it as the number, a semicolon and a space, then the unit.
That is 25; psi
